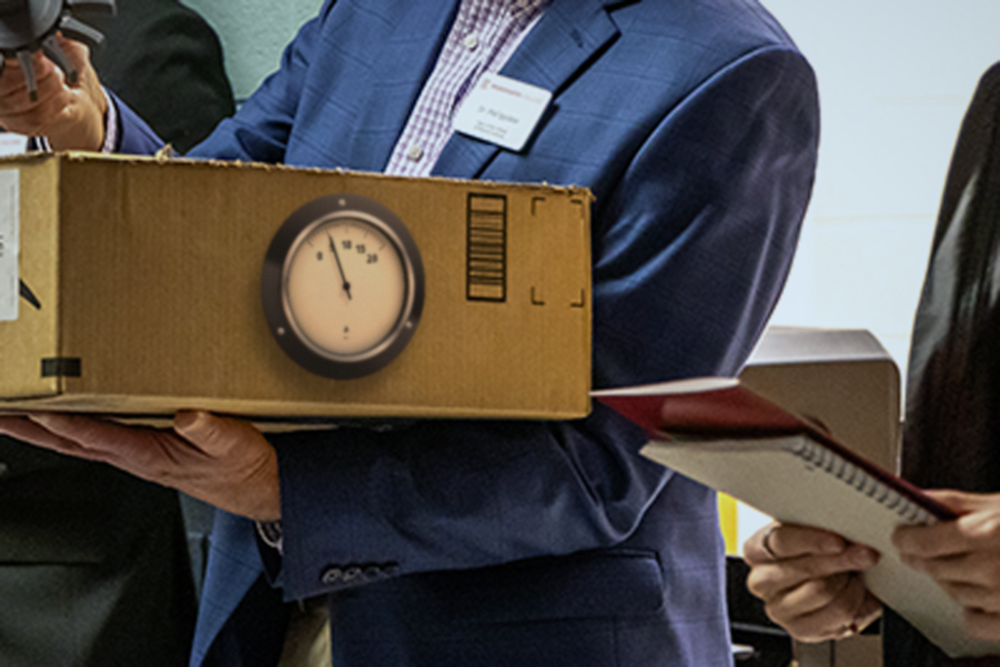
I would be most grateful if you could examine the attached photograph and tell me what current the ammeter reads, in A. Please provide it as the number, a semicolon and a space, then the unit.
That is 5; A
